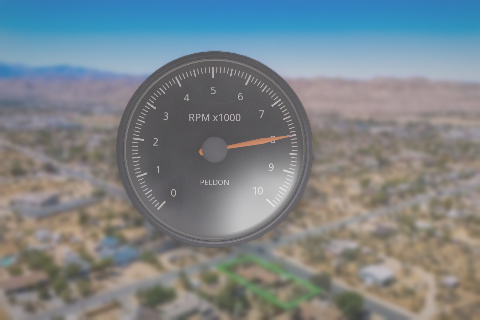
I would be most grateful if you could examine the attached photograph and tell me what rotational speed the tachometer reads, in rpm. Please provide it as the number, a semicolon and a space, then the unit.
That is 8000; rpm
